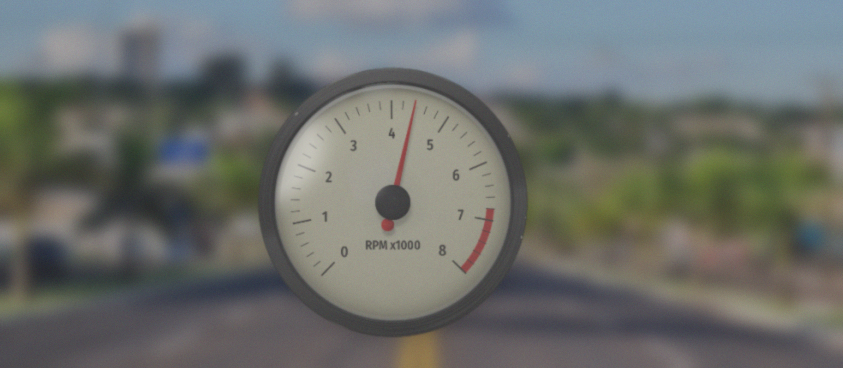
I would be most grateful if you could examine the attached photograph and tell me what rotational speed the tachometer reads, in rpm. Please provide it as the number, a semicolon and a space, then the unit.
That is 4400; rpm
